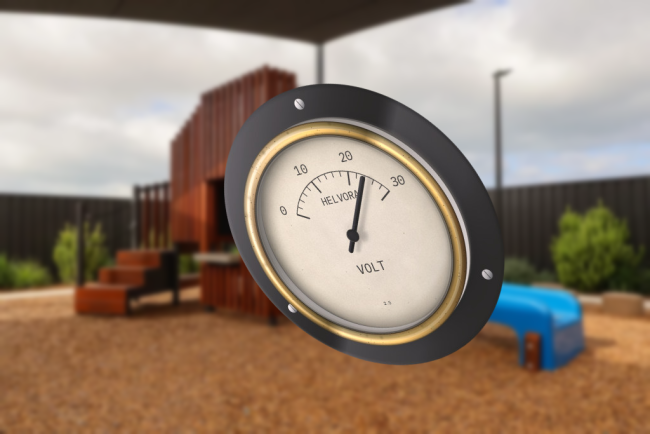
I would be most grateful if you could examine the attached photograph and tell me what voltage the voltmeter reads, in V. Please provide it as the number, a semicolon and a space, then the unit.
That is 24; V
